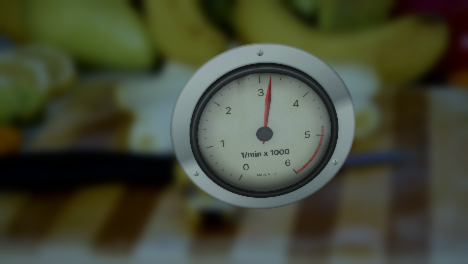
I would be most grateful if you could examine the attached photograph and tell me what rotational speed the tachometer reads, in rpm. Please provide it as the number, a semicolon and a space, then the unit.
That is 3200; rpm
